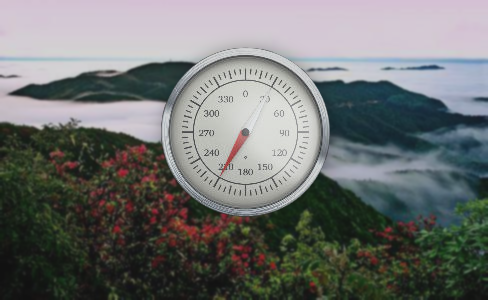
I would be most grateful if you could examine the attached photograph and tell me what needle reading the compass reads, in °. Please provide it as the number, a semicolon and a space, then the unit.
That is 210; °
